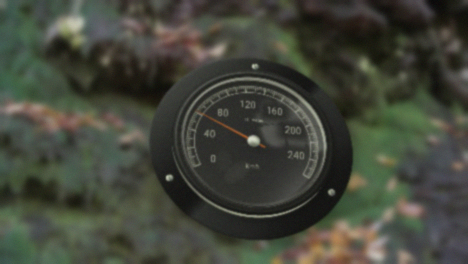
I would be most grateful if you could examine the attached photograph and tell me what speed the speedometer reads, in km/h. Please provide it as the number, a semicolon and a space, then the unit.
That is 60; km/h
